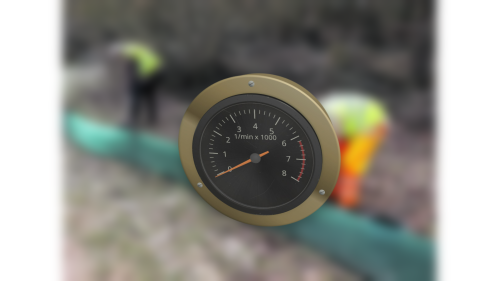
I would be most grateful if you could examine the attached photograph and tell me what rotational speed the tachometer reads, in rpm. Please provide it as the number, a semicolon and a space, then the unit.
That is 0; rpm
